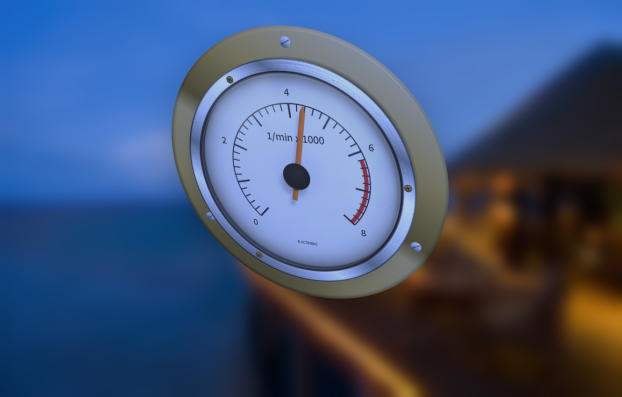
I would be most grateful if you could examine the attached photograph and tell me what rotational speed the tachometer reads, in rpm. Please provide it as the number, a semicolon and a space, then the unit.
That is 4400; rpm
